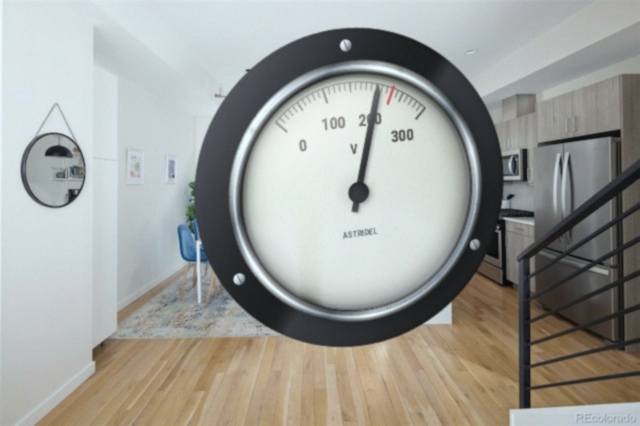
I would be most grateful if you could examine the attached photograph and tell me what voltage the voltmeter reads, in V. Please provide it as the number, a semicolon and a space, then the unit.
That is 200; V
